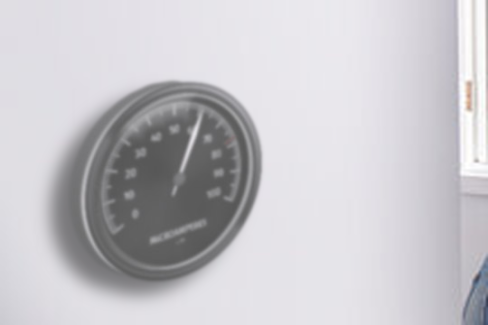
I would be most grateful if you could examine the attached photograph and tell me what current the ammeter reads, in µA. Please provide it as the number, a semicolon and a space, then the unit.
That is 60; µA
